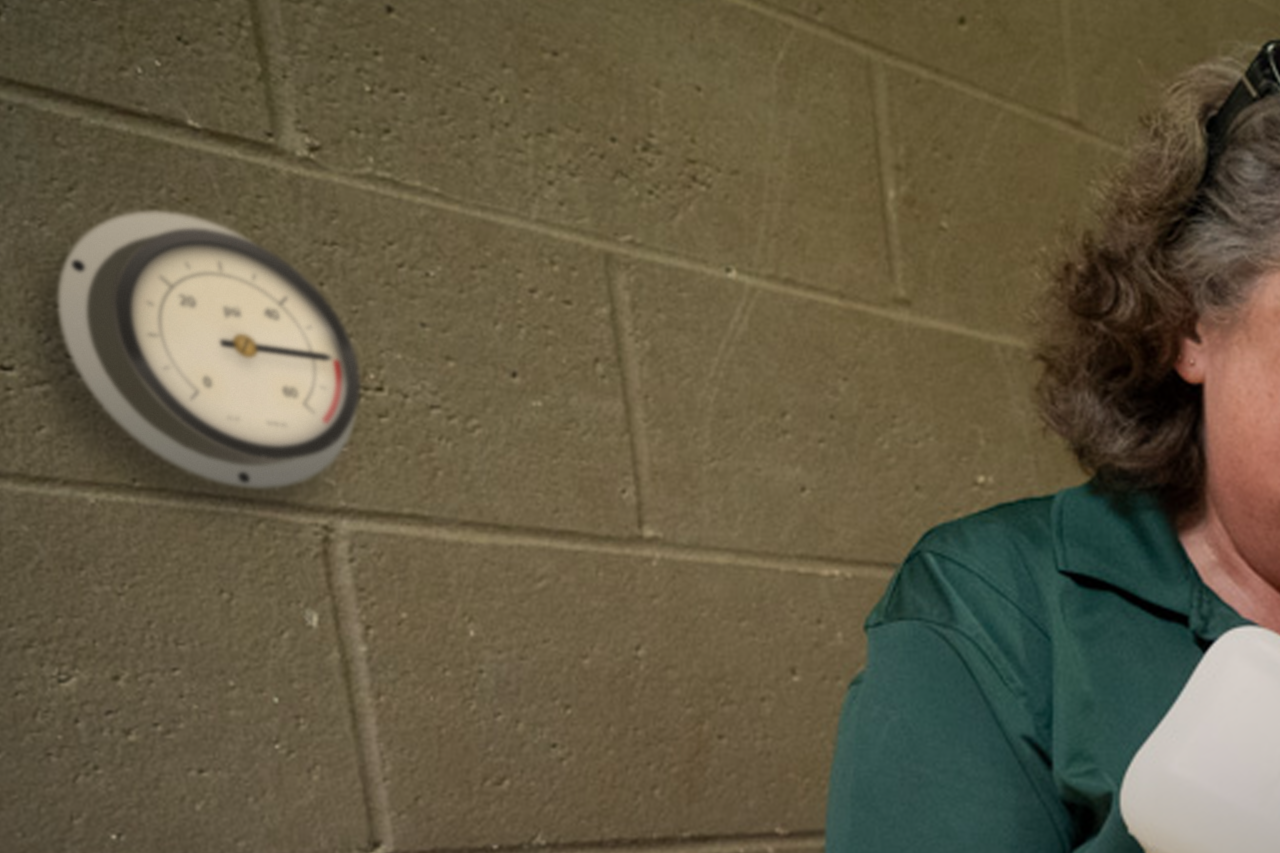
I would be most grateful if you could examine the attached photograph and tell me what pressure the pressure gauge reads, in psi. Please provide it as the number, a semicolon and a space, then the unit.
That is 50; psi
